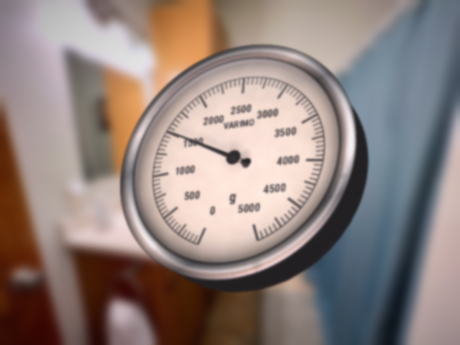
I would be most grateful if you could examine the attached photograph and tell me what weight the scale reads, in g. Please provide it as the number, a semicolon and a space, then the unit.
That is 1500; g
